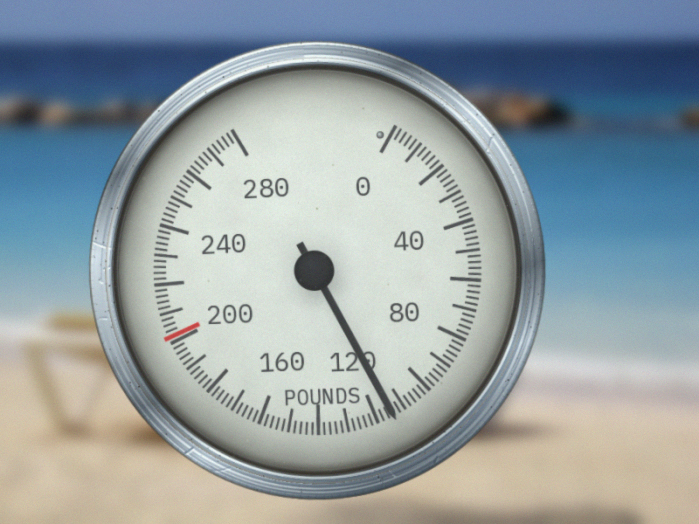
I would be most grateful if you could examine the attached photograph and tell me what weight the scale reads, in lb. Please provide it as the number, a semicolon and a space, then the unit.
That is 114; lb
